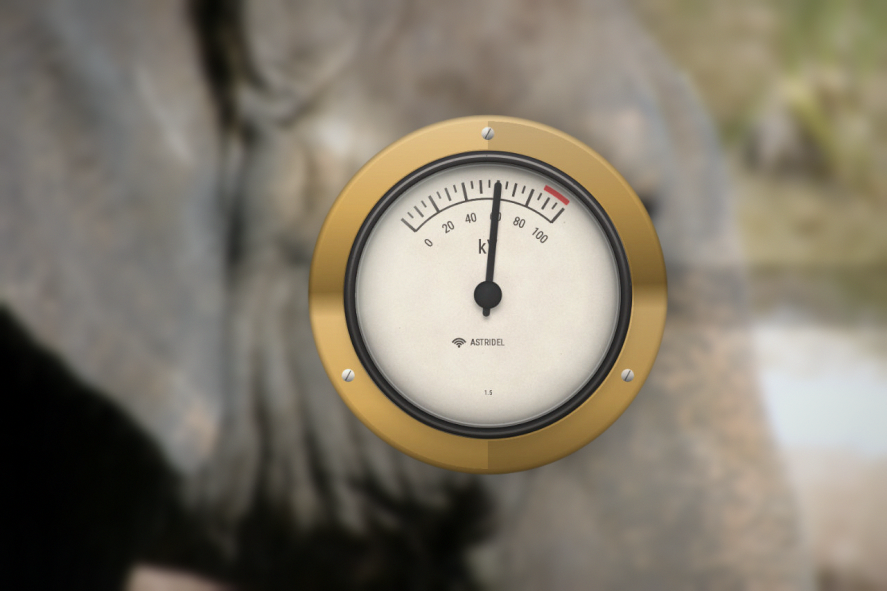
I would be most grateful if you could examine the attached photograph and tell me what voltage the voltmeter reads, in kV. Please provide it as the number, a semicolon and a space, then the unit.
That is 60; kV
